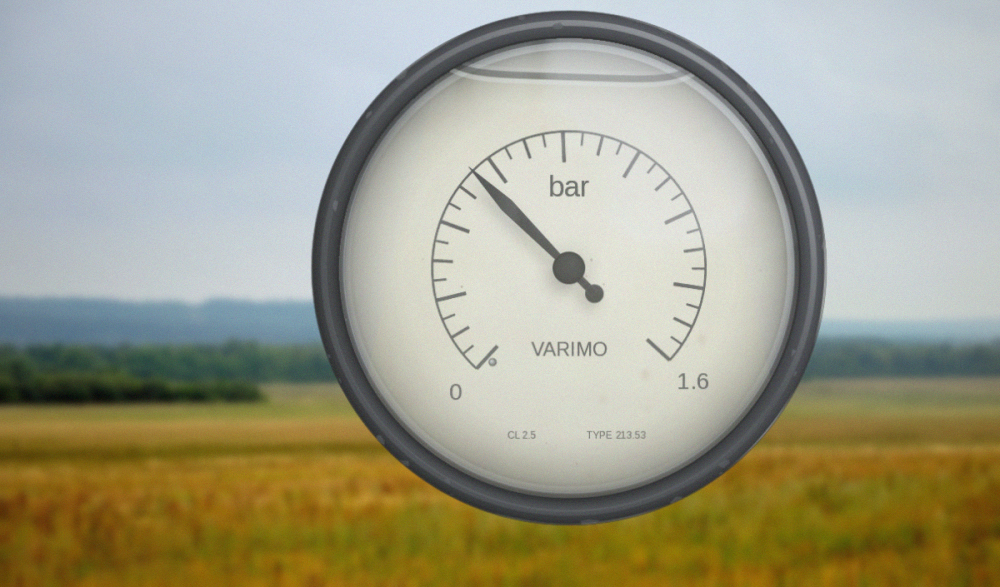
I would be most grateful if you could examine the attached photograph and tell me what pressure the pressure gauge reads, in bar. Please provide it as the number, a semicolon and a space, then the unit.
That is 0.55; bar
